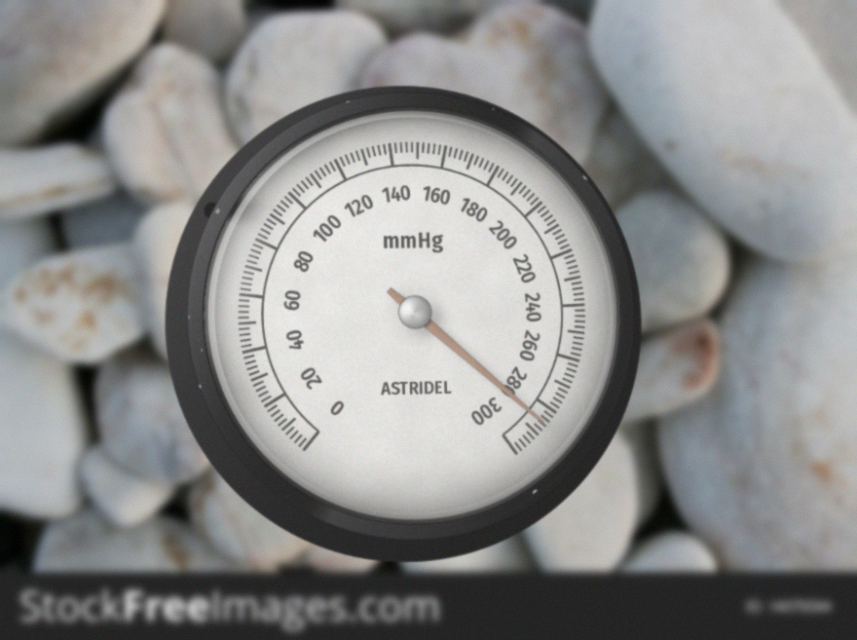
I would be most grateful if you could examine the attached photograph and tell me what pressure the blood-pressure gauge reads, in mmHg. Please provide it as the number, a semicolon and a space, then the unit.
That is 286; mmHg
